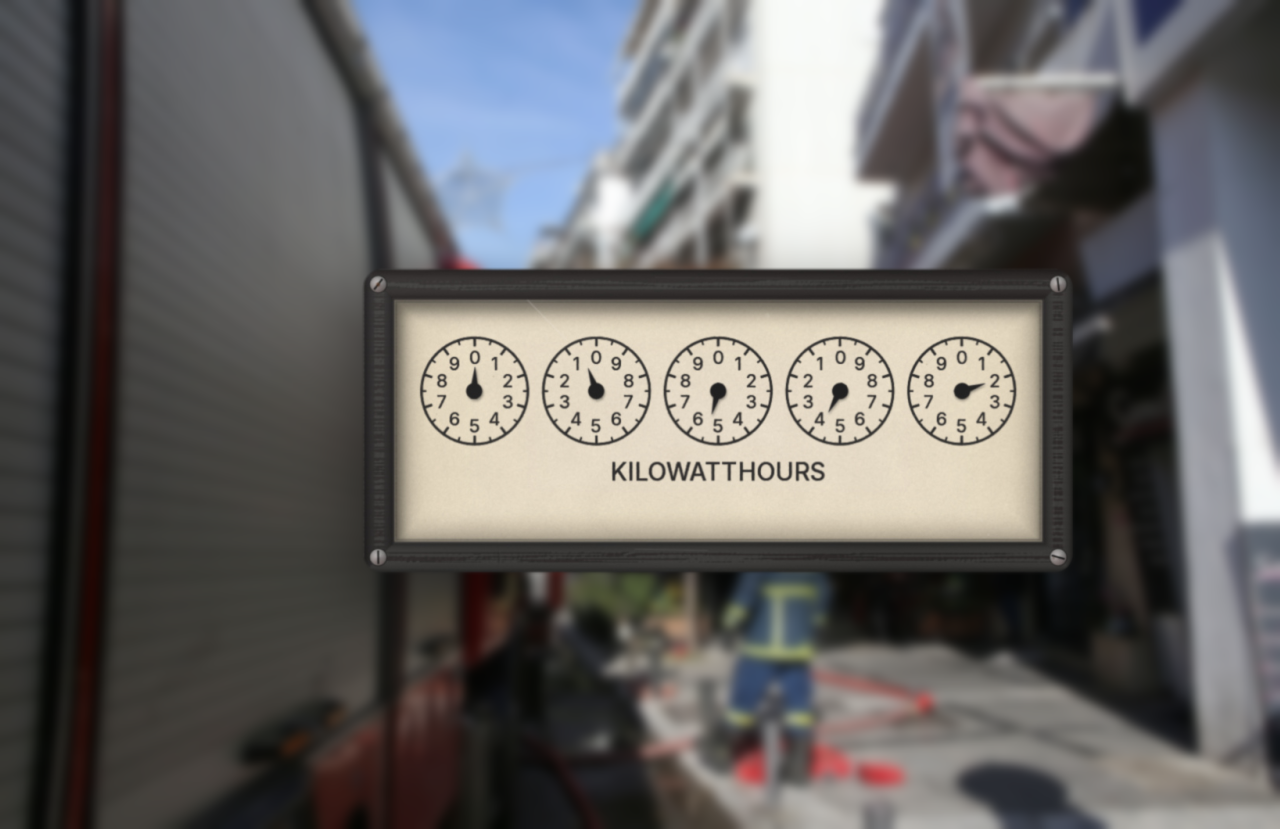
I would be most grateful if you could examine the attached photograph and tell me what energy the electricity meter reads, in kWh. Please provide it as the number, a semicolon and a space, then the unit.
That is 542; kWh
